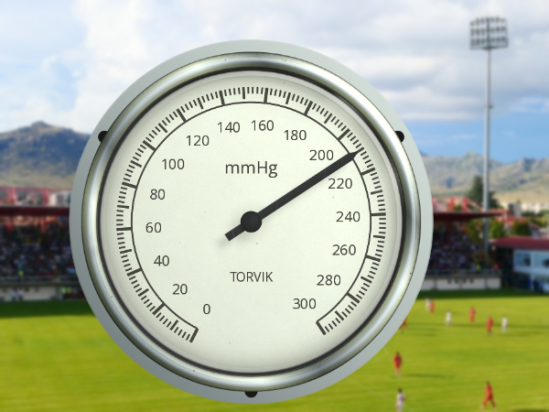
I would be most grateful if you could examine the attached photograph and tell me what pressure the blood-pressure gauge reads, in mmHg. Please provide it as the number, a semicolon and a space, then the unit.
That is 210; mmHg
